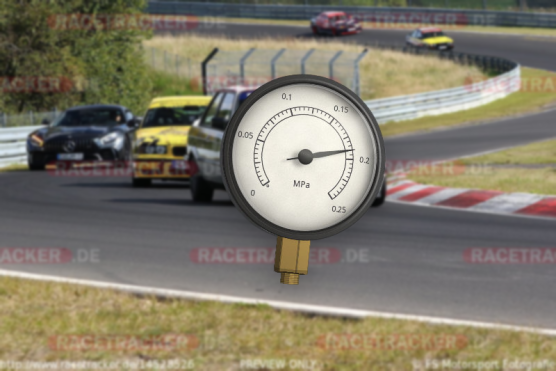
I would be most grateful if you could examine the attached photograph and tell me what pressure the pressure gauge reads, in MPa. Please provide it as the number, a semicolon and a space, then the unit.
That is 0.19; MPa
